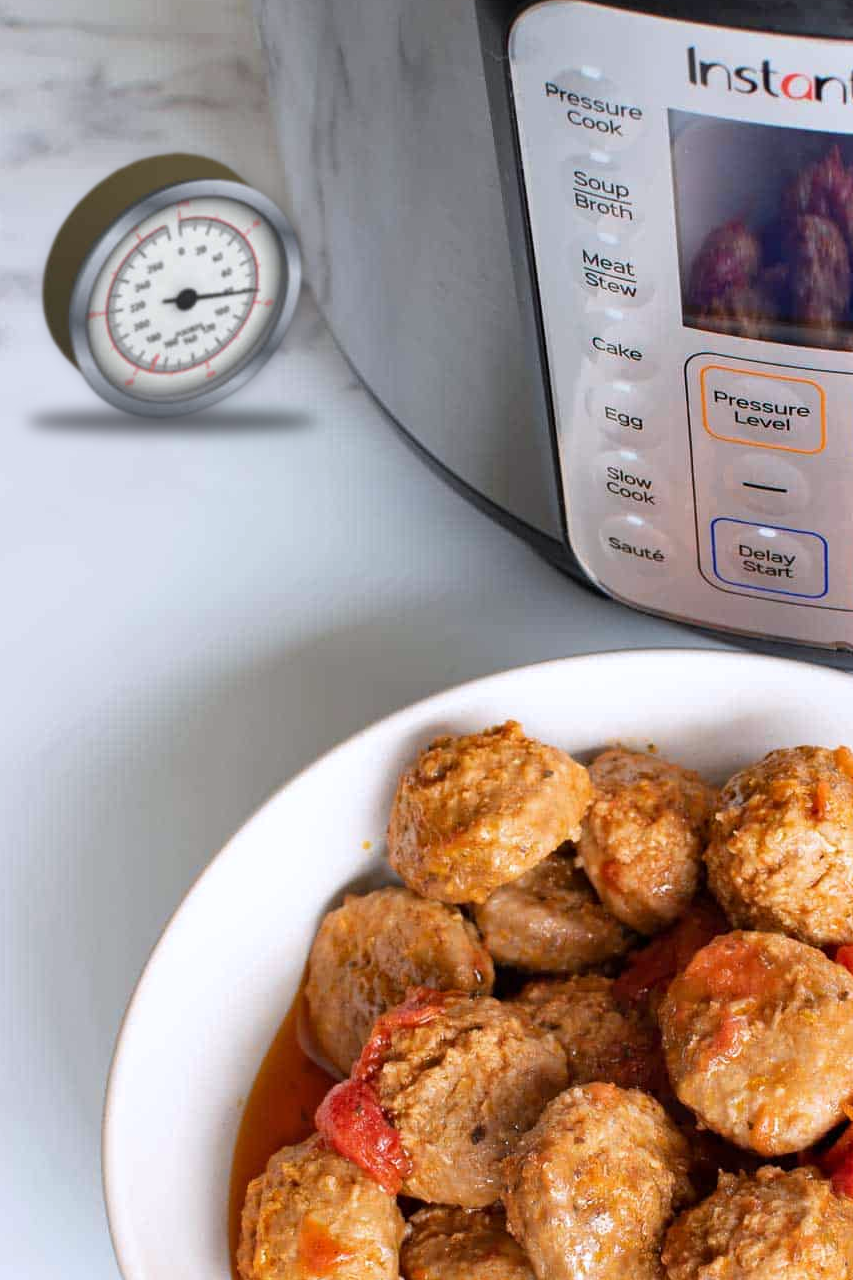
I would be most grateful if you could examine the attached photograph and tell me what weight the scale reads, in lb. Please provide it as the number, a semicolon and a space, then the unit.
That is 80; lb
